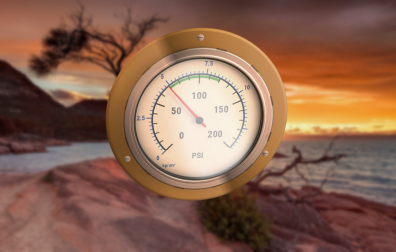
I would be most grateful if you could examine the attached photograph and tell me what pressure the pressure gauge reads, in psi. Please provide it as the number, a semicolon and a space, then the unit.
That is 70; psi
